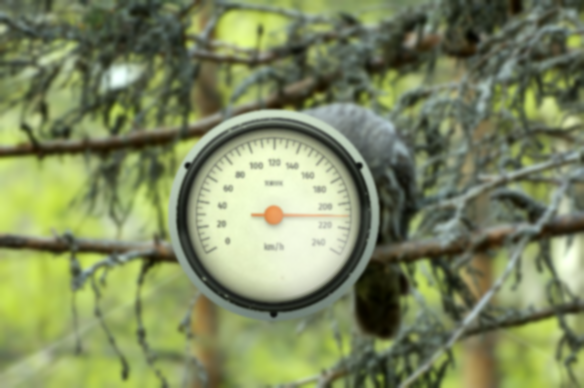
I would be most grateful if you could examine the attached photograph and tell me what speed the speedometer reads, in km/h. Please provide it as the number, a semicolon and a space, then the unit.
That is 210; km/h
